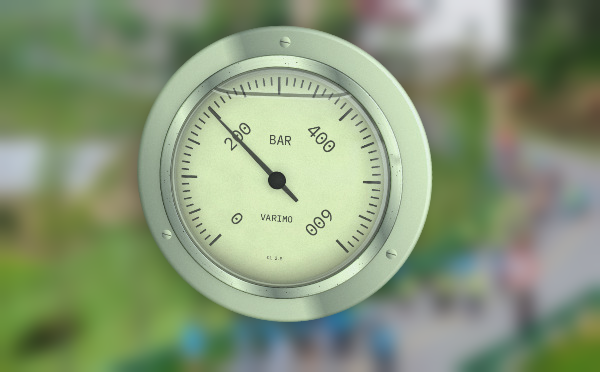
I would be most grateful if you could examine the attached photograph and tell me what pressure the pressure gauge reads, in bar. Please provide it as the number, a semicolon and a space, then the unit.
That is 200; bar
